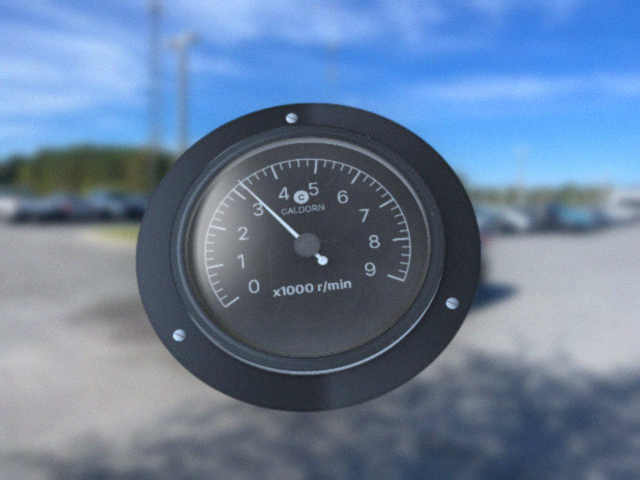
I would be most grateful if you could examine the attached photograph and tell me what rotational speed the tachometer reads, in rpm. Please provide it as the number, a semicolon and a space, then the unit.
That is 3200; rpm
